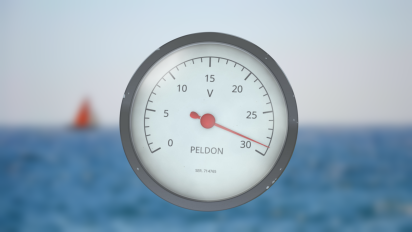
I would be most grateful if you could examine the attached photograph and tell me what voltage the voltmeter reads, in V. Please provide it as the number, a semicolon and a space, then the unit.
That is 29; V
